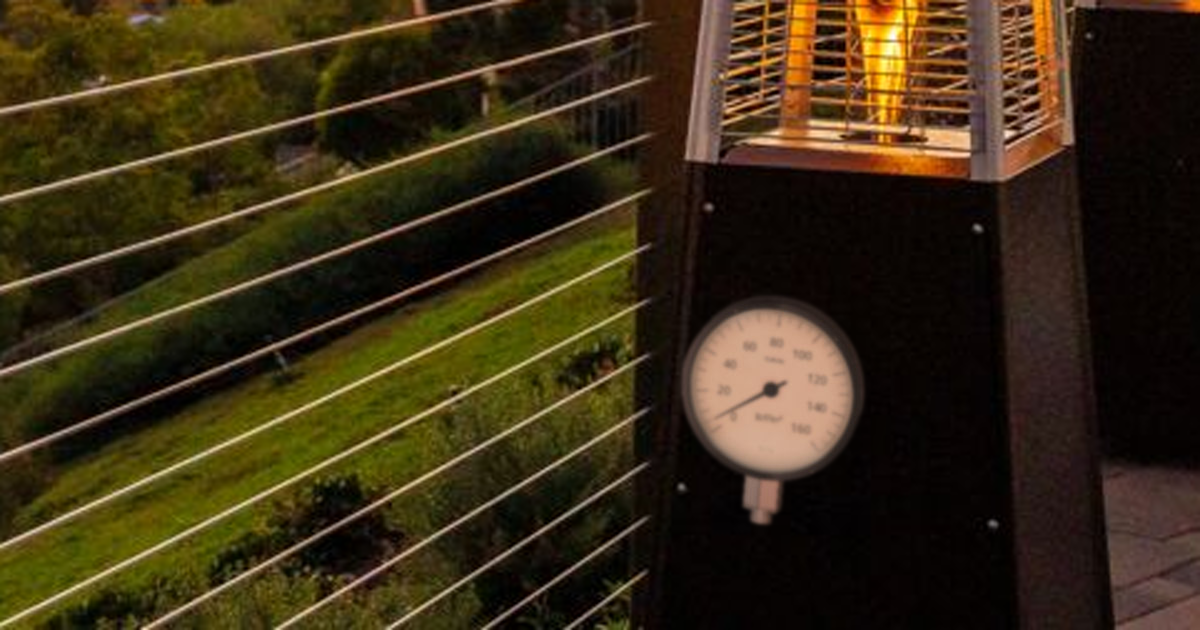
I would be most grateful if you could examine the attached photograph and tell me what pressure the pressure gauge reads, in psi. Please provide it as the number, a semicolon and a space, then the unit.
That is 5; psi
